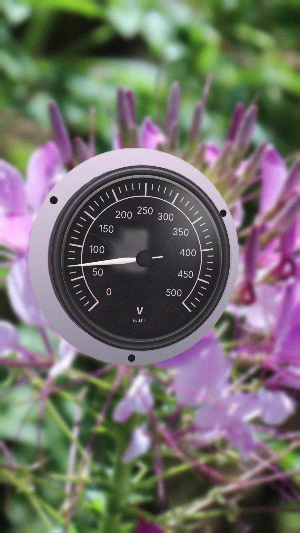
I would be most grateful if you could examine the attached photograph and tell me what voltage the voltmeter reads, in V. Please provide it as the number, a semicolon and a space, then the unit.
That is 70; V
